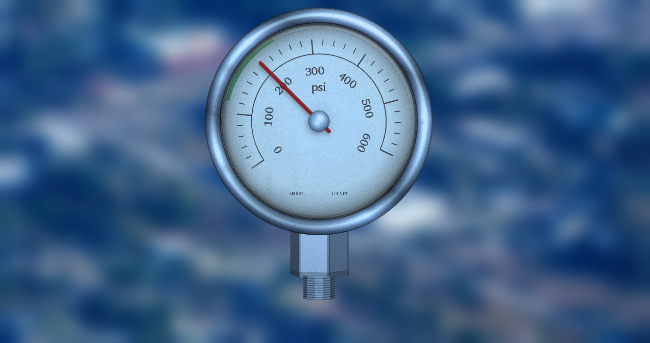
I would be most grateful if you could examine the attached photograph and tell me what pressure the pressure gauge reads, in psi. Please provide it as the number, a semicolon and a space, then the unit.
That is 200; psi
